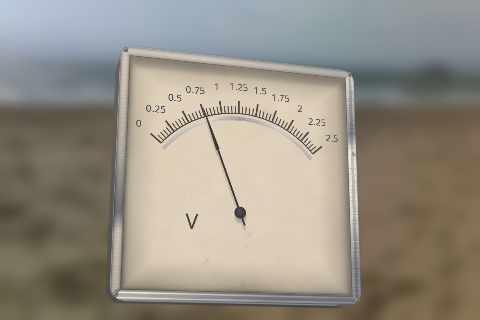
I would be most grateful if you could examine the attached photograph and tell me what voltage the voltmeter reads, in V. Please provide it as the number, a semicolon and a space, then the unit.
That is 0.75; V
